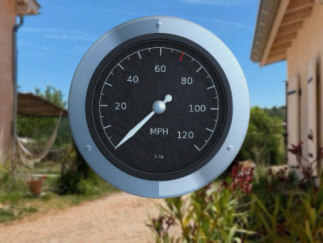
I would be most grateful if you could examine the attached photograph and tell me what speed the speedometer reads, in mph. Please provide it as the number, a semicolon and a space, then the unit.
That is 0; mph
